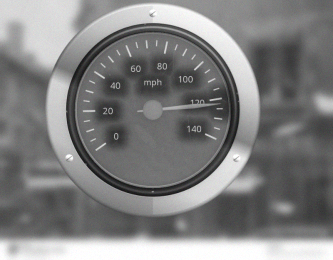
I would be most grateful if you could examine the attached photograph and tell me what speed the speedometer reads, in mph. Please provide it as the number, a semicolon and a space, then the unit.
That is 122.5; mph
